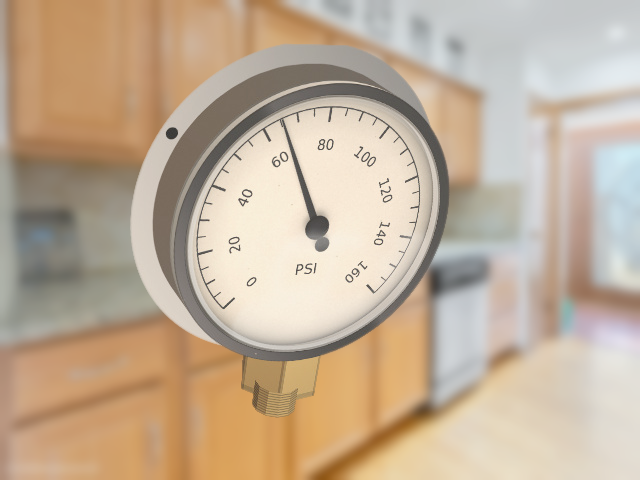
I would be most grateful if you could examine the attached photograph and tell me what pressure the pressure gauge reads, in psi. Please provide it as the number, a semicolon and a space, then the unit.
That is 65; psi
